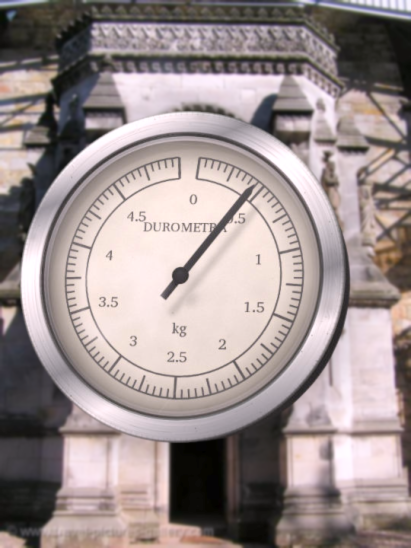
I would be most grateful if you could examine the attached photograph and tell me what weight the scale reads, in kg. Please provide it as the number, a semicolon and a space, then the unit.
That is 0.45; kg
